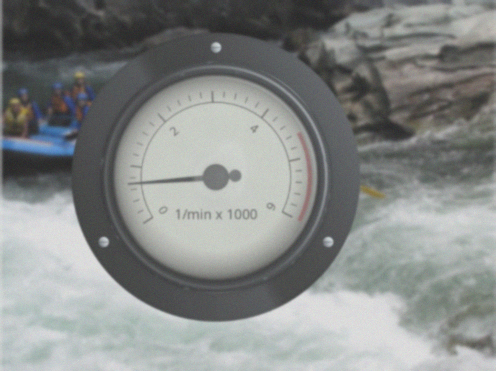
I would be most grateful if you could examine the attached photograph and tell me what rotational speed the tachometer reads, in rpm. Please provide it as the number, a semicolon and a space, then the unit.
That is 700; rpm
